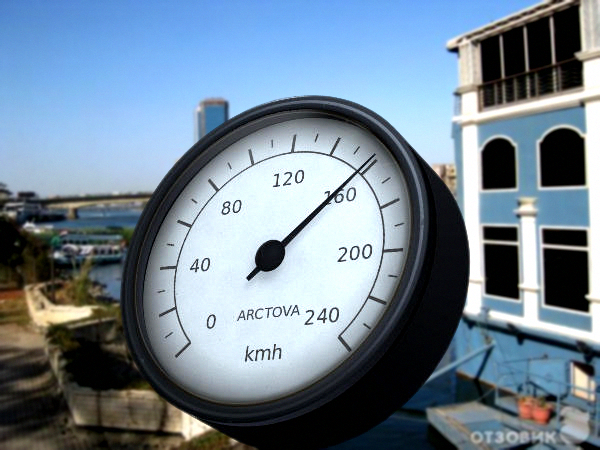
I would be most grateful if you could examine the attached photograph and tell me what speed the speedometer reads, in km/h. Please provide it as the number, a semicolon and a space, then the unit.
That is 160; km/h
